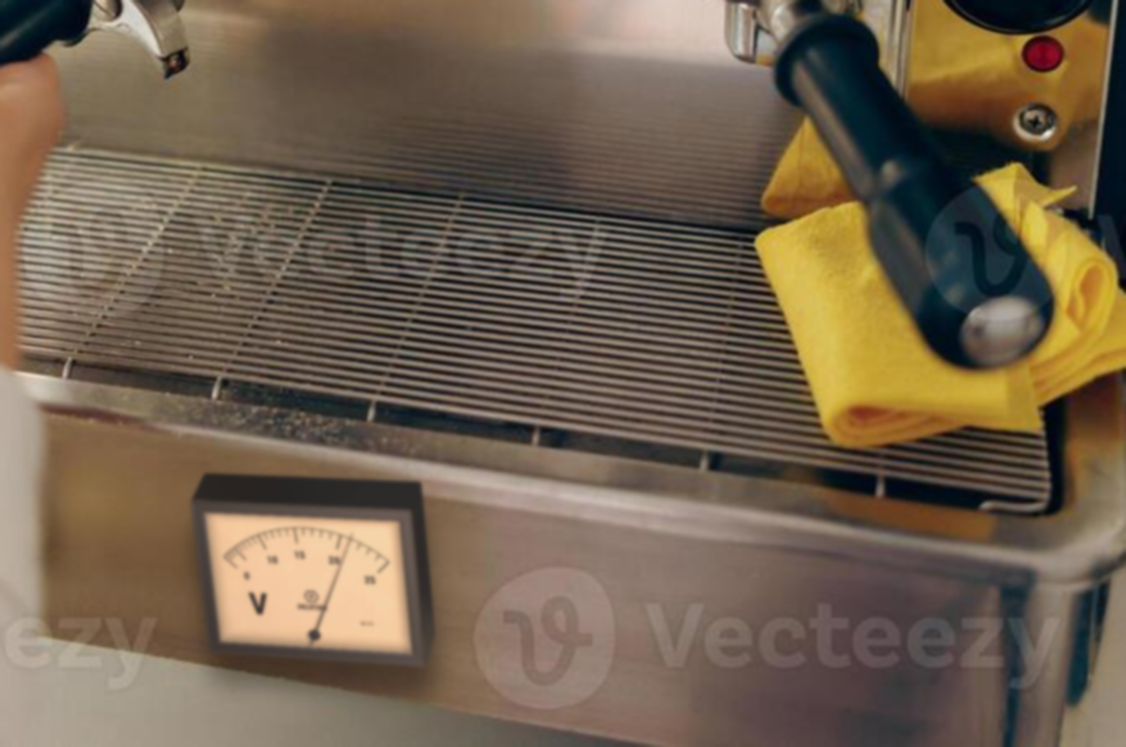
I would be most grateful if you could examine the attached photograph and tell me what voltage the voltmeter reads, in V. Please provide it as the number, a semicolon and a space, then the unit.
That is 21; V
